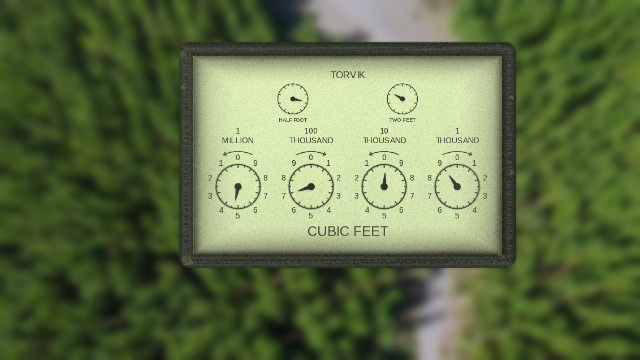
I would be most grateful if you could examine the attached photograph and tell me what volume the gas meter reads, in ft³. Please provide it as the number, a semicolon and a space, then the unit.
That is 469900; ft³
